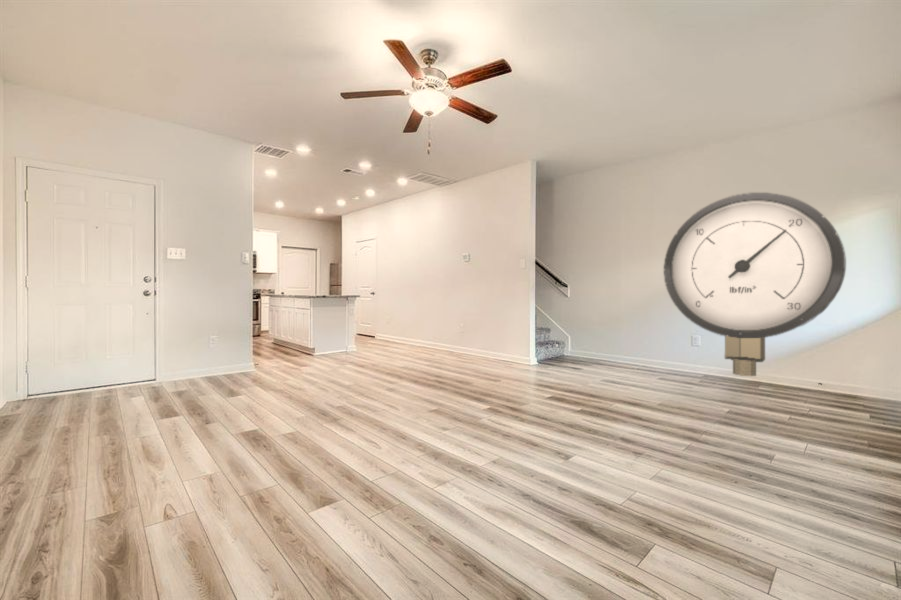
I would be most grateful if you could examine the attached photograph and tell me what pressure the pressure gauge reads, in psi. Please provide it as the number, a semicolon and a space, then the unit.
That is 20; psi
